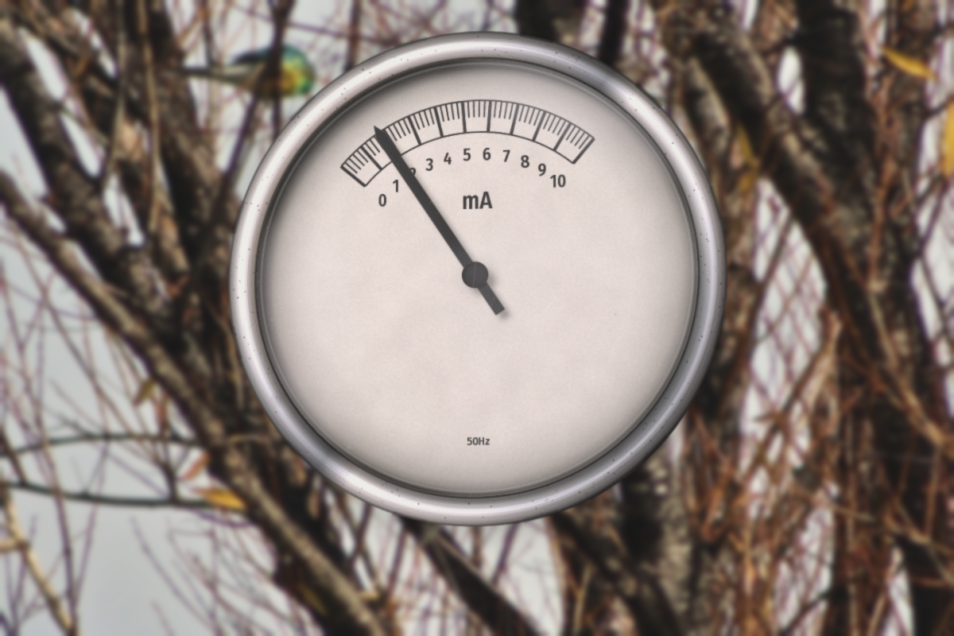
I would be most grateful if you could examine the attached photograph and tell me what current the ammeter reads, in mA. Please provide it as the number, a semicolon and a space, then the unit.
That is 1.8; mA
